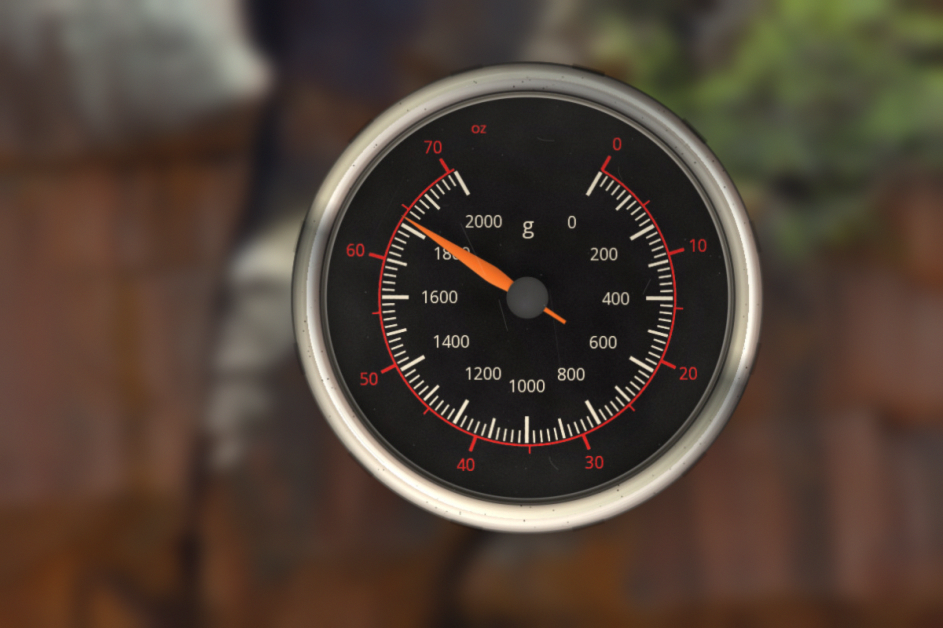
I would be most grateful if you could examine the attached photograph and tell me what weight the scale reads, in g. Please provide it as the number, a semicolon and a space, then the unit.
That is 1820; g
